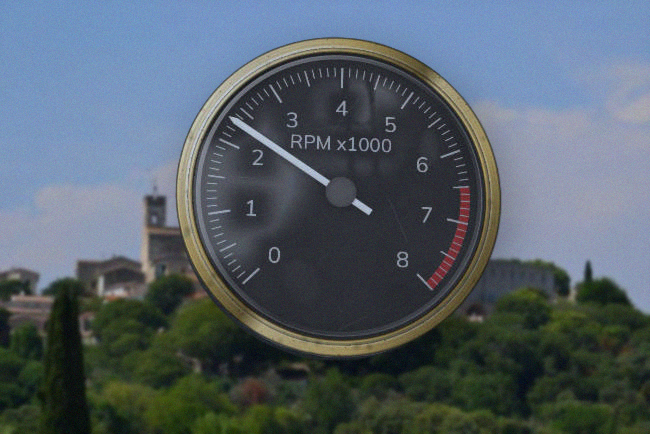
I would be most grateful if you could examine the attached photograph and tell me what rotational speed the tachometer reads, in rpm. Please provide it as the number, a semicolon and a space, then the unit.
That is 2300; rpm
